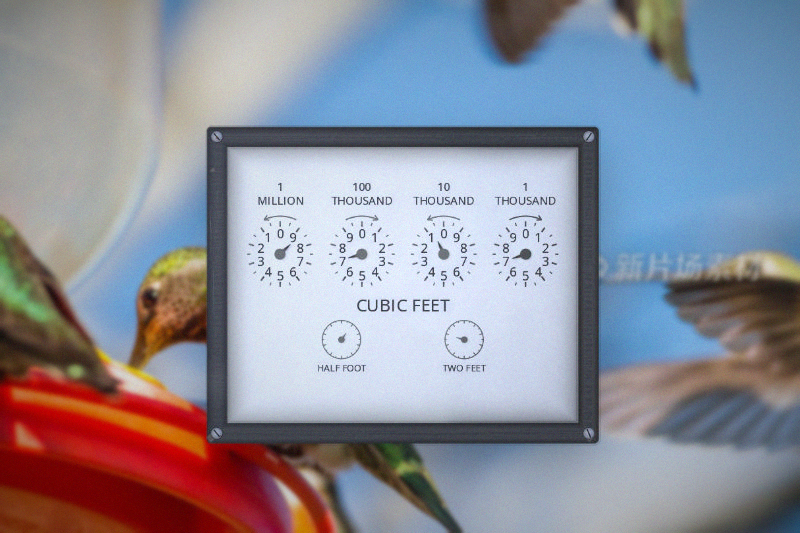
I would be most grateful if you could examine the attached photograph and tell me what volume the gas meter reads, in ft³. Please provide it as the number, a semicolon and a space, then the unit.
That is 870700; ft³
